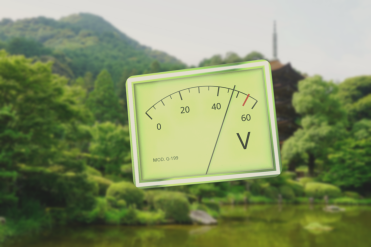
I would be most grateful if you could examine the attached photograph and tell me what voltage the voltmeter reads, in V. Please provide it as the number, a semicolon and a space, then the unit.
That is 47.5; V
